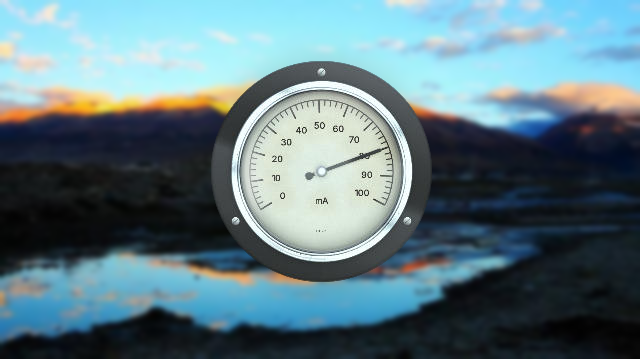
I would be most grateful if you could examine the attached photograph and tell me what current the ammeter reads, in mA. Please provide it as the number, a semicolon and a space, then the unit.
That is 80; mA
